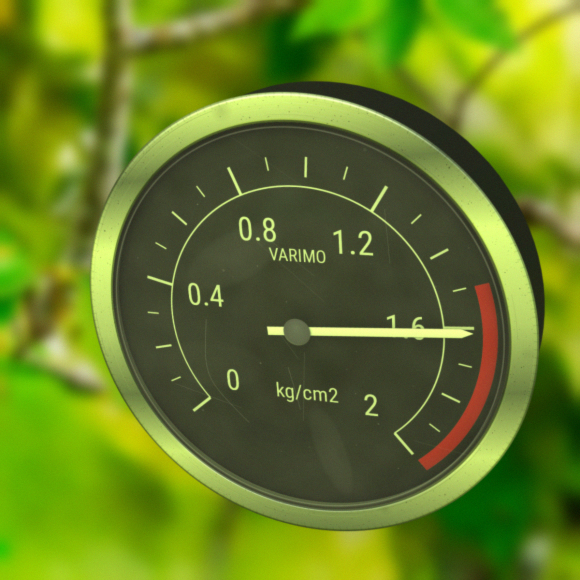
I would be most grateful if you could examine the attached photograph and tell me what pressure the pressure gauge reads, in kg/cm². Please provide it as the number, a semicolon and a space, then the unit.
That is 1.6; kg/cm²
